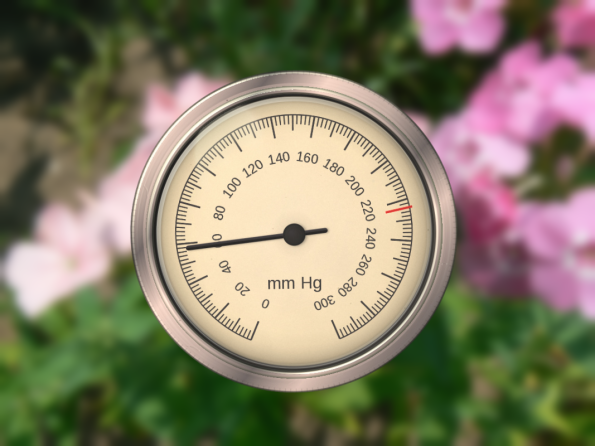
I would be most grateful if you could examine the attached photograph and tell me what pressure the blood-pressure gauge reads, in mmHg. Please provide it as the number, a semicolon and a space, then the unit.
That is 58; mmHg
